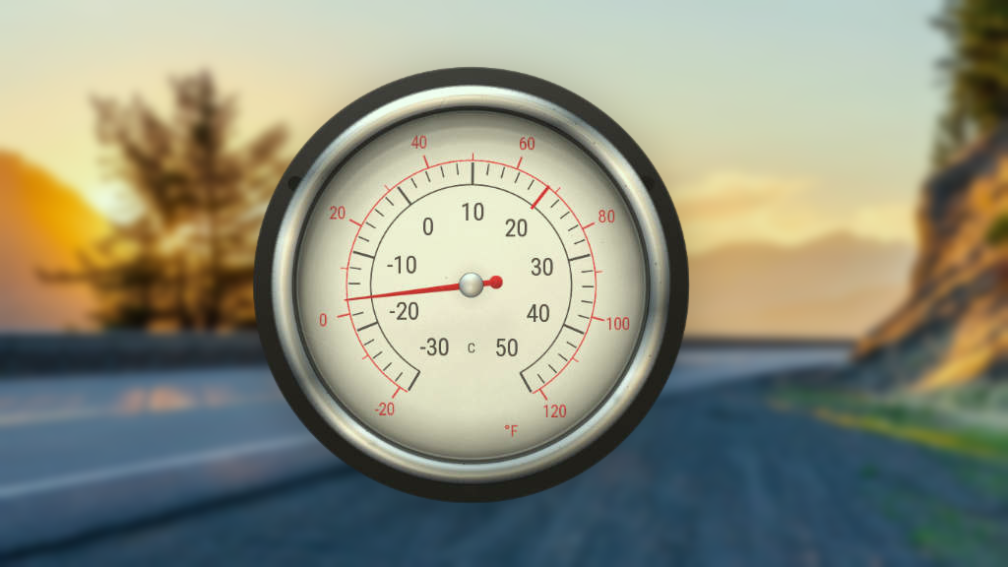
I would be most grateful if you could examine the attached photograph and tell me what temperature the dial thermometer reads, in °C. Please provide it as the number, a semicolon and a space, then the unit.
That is -16; °C
